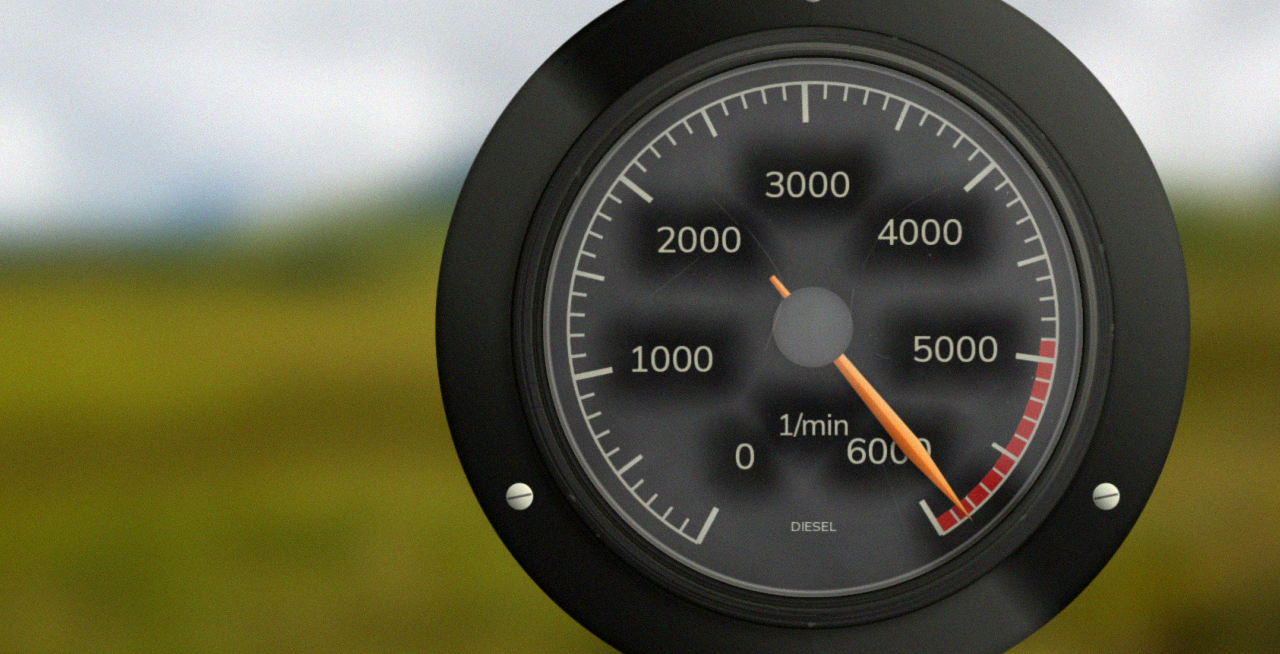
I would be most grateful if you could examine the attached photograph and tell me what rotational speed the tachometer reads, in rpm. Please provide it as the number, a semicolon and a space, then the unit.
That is 5850; rpm
